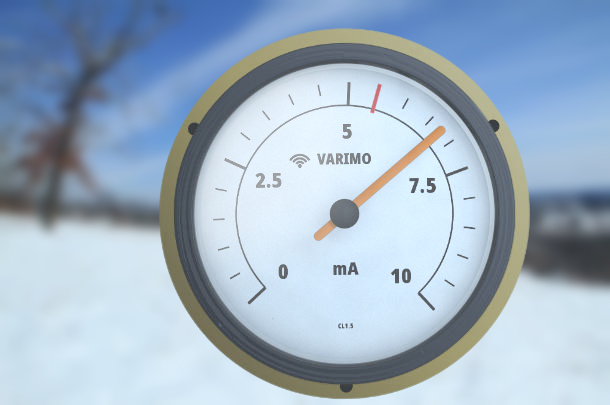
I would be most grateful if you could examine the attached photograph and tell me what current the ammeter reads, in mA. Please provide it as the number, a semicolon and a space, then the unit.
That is 6.75; mA
